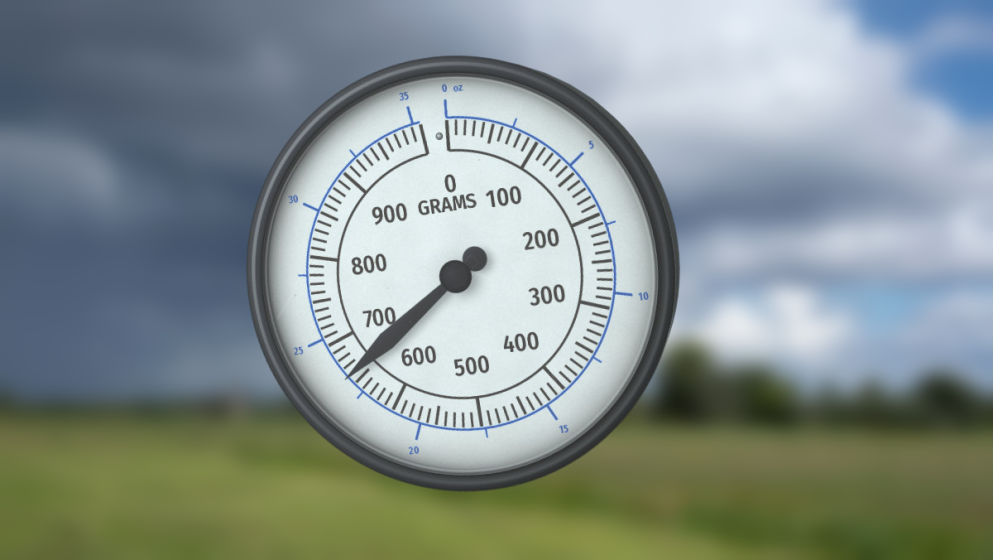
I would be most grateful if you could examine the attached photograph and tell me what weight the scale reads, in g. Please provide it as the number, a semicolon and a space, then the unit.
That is 660; g
